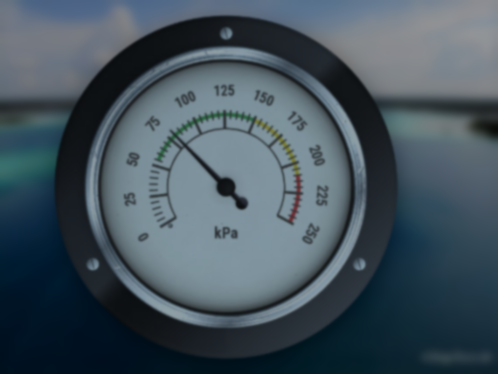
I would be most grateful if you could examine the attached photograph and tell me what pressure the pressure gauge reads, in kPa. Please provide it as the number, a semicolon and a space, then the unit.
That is 80; kPa
